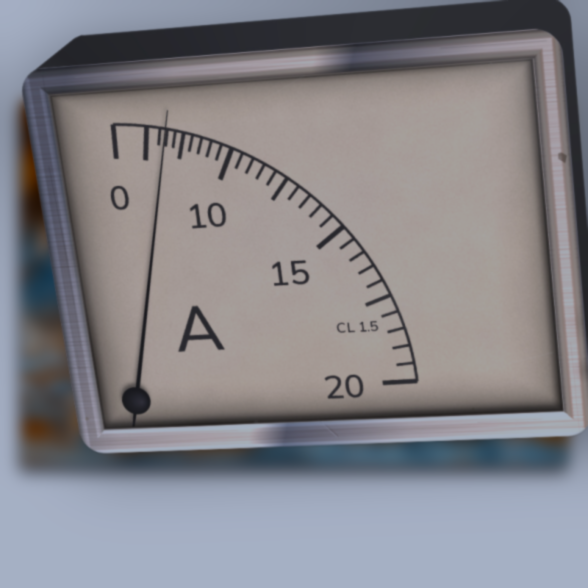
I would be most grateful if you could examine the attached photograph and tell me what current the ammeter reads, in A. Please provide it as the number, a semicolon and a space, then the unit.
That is 6.5; A
